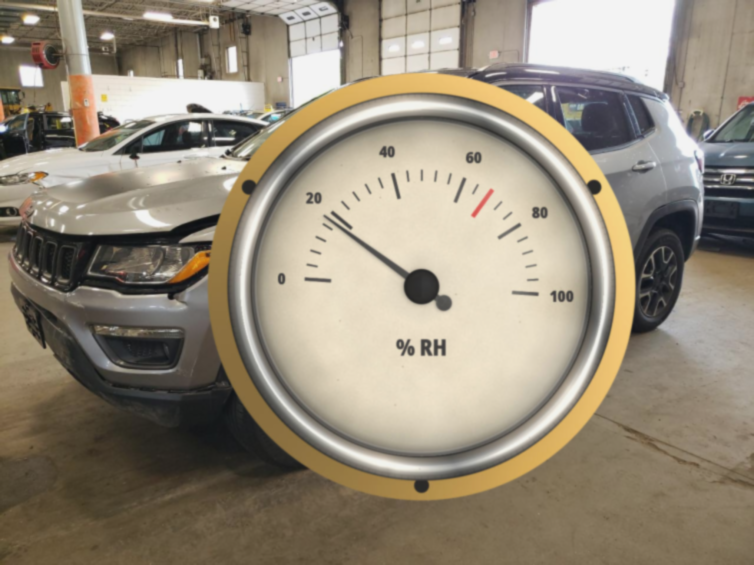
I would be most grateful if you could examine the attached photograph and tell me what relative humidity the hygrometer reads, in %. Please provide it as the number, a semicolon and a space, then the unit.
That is 18; %
